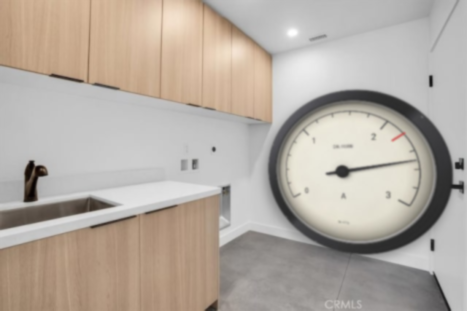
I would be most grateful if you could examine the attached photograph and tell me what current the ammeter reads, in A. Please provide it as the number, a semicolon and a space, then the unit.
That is 2.5; A
